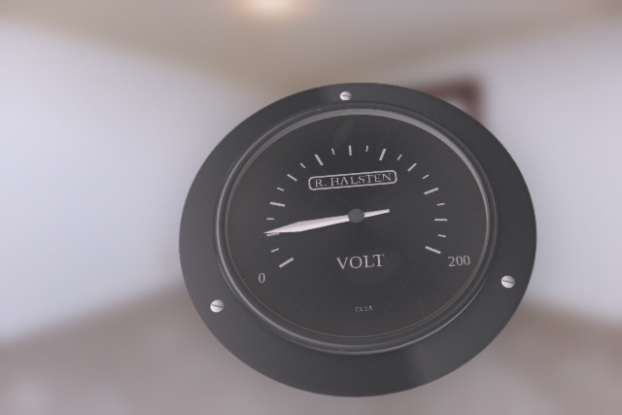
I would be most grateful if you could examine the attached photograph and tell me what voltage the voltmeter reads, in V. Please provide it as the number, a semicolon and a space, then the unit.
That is 20; V
